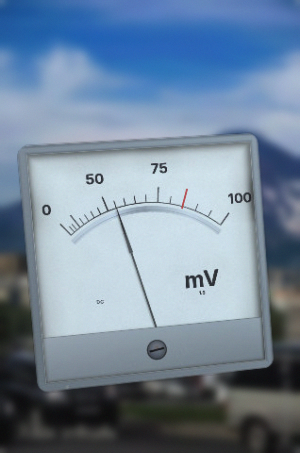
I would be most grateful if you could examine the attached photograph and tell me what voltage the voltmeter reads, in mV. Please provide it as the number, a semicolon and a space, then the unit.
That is 55; mV
